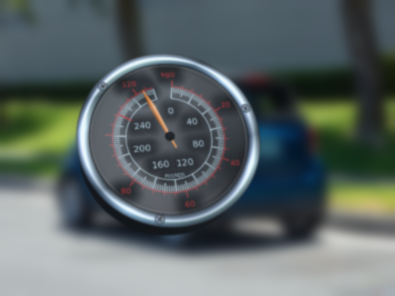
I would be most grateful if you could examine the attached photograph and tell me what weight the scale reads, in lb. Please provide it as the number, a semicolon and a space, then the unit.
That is 270; lb
